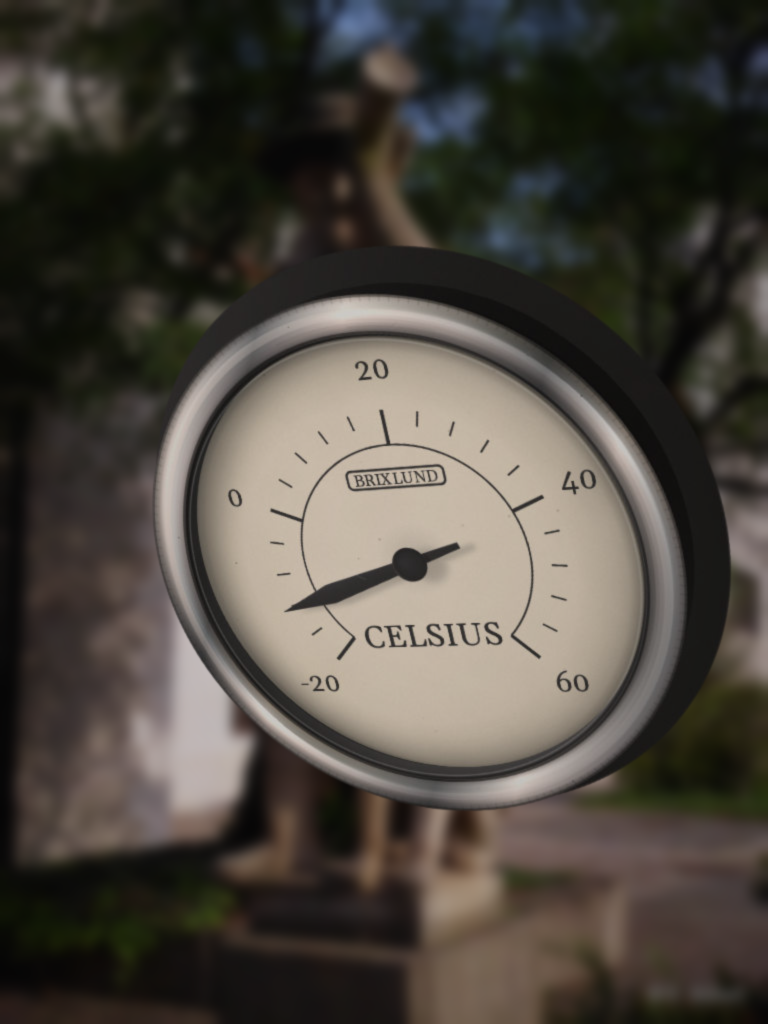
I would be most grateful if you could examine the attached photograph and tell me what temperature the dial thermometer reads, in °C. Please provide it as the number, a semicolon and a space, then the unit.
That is -12; °C
